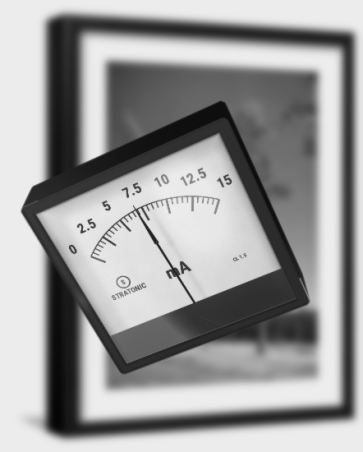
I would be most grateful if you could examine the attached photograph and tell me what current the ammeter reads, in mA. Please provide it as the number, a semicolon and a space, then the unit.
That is 7; mA
